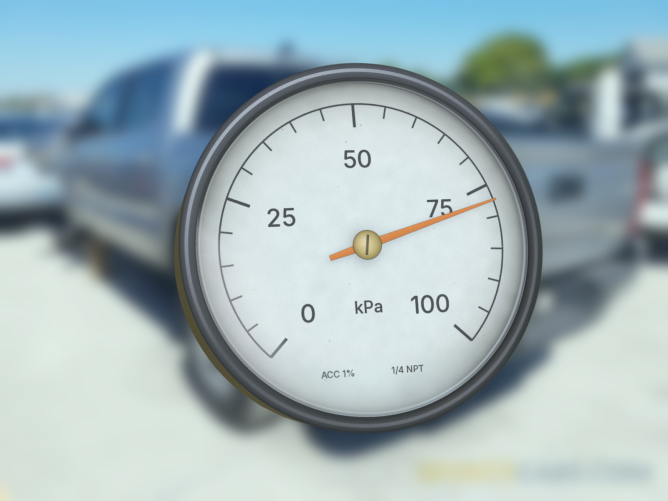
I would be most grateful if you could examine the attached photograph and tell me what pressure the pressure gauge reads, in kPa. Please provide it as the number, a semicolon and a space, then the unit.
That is 77.5; kPa
